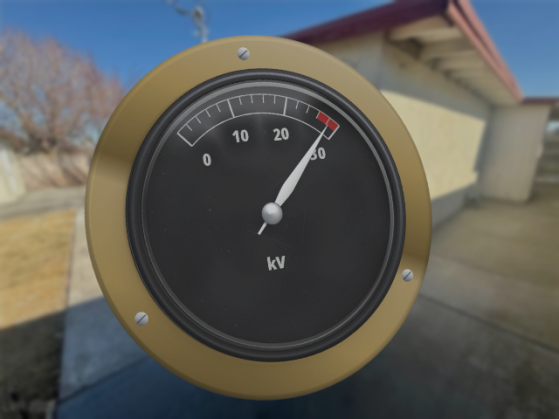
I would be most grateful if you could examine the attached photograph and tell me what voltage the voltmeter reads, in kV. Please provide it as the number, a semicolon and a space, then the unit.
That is 28; kV
